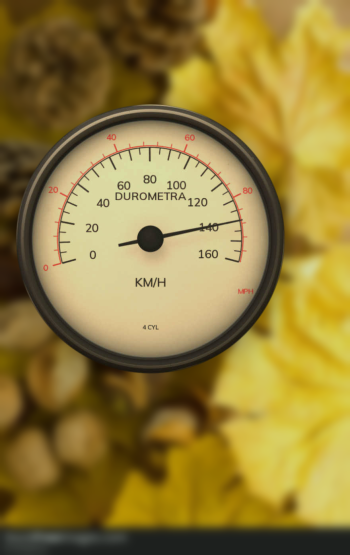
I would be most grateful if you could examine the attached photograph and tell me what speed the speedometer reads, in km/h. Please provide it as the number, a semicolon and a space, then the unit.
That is 140; km/h
